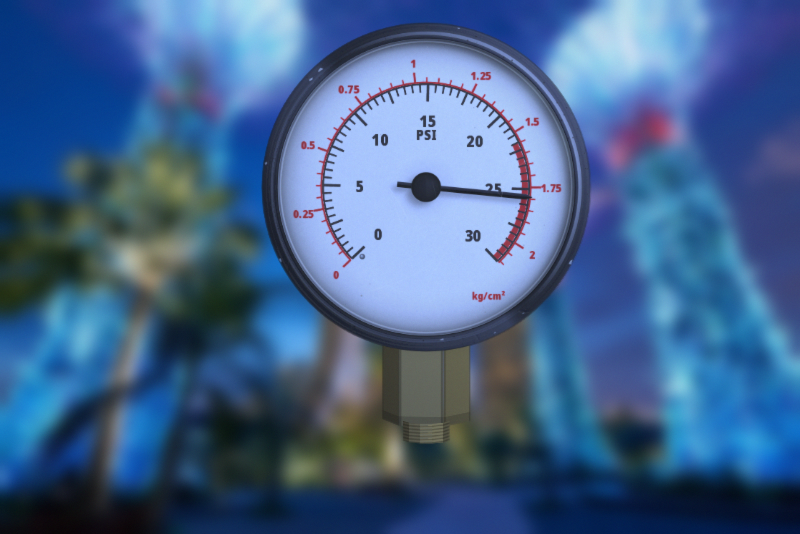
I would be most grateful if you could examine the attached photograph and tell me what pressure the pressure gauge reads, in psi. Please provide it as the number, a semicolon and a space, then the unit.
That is 25.5; psi
